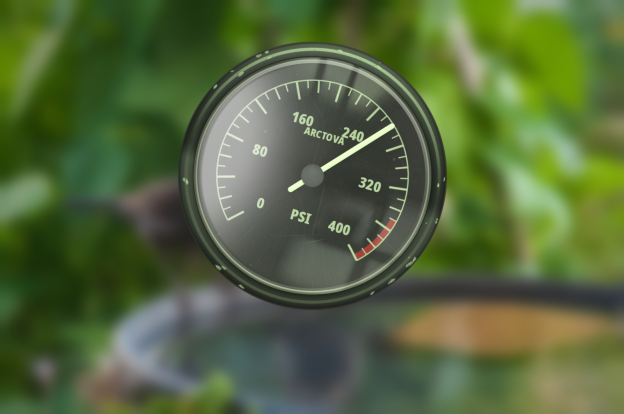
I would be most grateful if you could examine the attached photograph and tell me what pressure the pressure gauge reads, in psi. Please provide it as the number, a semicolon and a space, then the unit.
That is 260; psi
